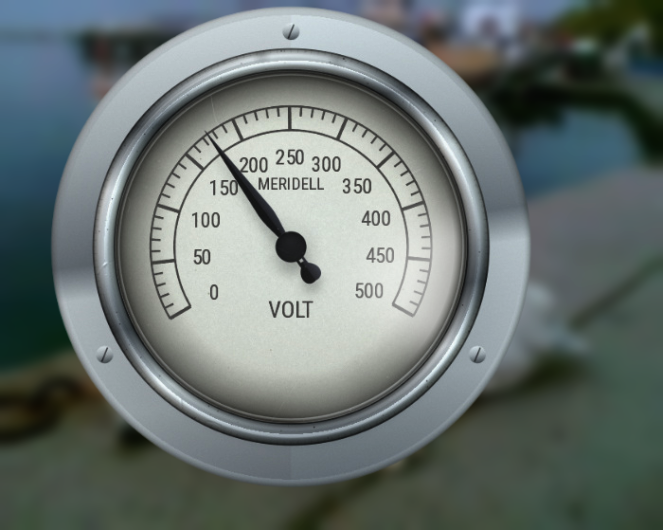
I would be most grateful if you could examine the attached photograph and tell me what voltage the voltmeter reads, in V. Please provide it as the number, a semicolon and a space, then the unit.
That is 175; V
